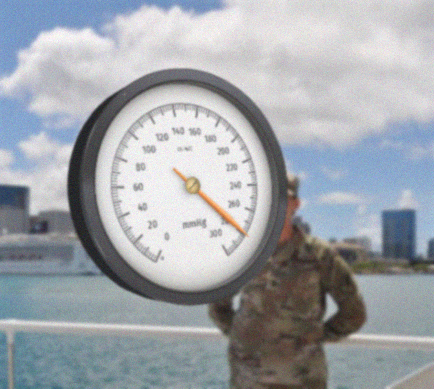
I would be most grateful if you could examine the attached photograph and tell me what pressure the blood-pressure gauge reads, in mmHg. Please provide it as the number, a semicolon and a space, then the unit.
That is 280; mmHg
